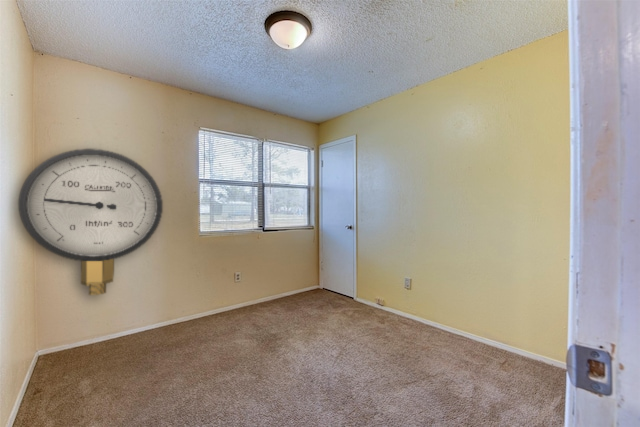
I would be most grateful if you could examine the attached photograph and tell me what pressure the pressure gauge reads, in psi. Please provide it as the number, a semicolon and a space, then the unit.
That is 60; psi
